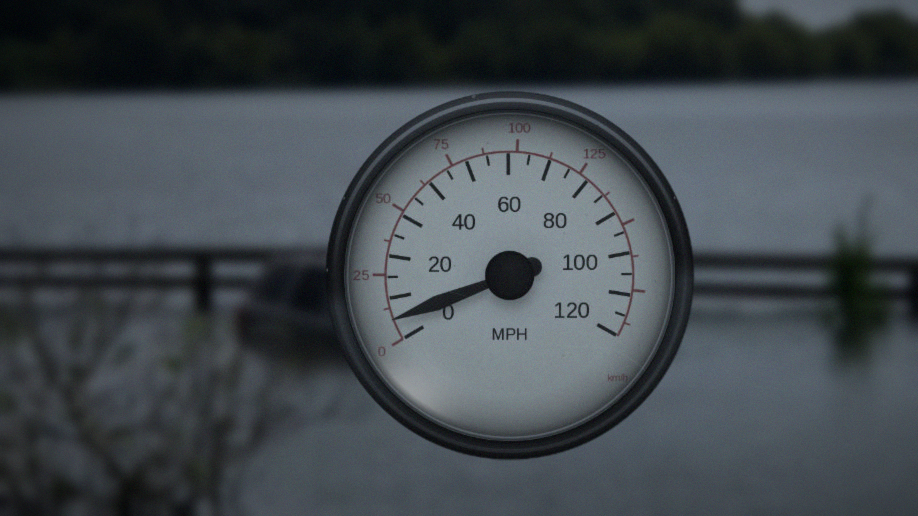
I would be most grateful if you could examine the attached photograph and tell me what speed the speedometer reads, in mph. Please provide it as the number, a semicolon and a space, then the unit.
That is 5; mph
